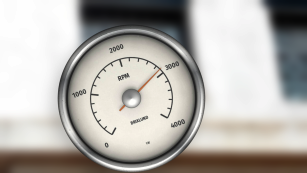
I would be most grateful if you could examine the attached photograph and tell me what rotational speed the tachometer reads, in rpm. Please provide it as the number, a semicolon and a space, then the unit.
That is 2900; rpm
